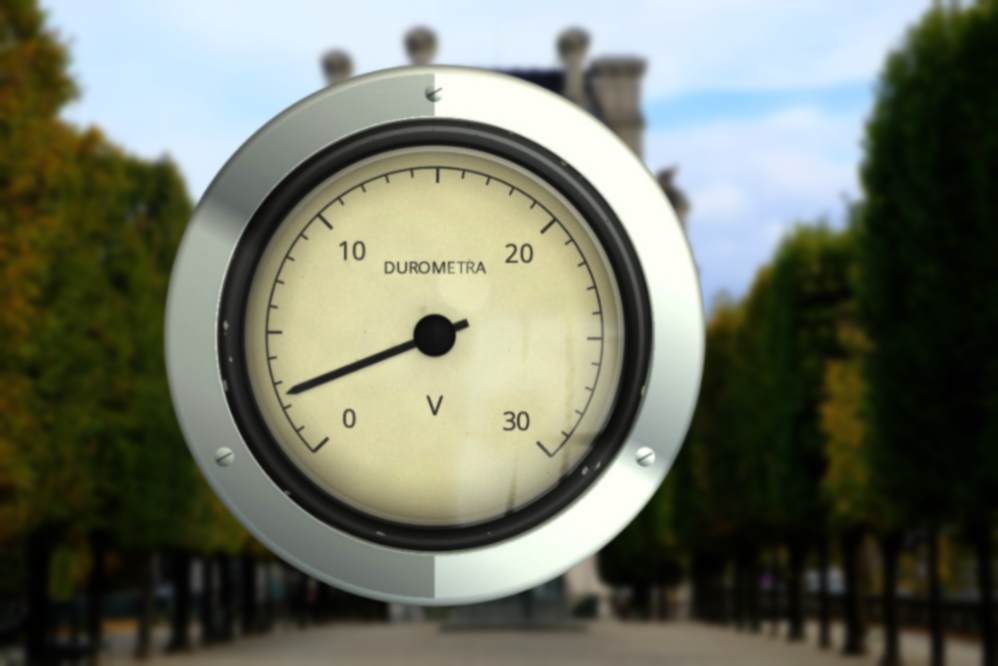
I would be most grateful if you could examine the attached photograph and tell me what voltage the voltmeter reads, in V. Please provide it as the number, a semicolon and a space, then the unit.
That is 2.5; V
